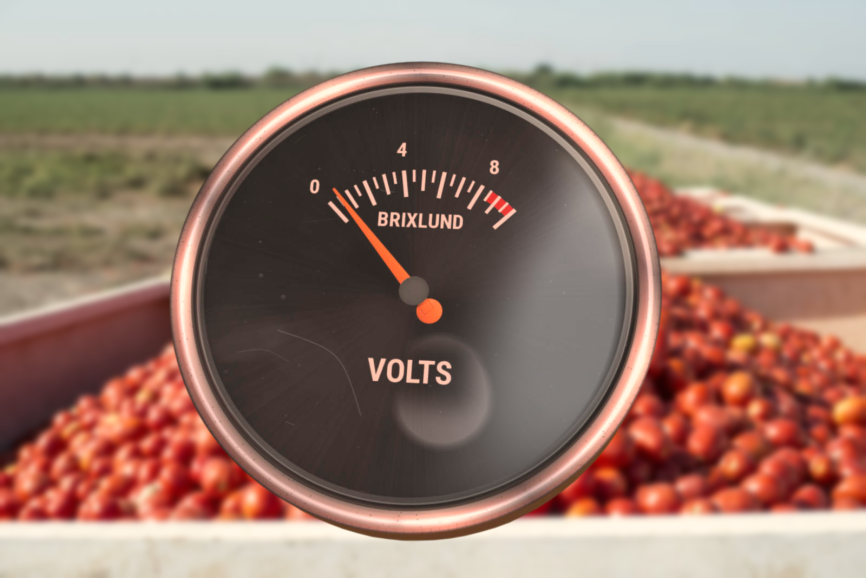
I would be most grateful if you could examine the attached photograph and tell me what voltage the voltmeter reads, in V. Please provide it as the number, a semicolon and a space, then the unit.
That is 0.5; V
